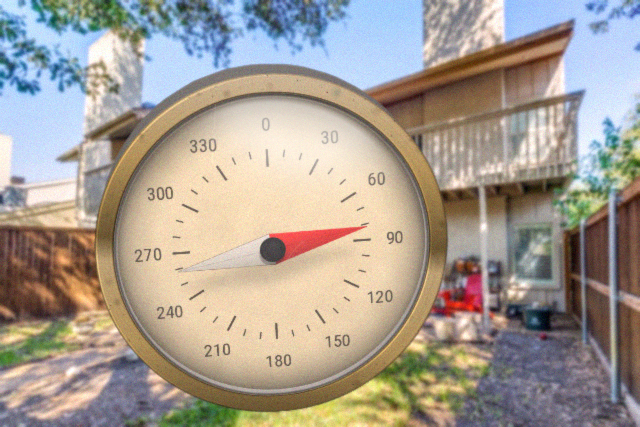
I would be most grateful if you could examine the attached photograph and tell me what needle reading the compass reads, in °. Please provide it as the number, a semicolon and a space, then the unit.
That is 80; °
